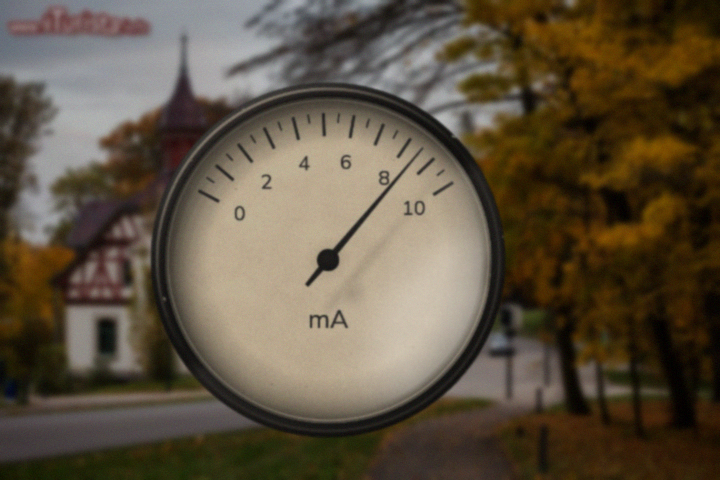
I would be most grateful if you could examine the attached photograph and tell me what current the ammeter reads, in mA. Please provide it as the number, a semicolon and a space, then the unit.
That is 8.5; mA
